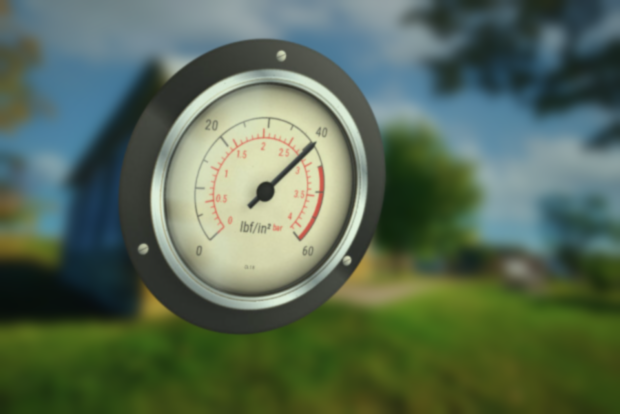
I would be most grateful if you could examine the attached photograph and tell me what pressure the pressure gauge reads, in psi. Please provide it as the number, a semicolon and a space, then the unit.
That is 40; psi
